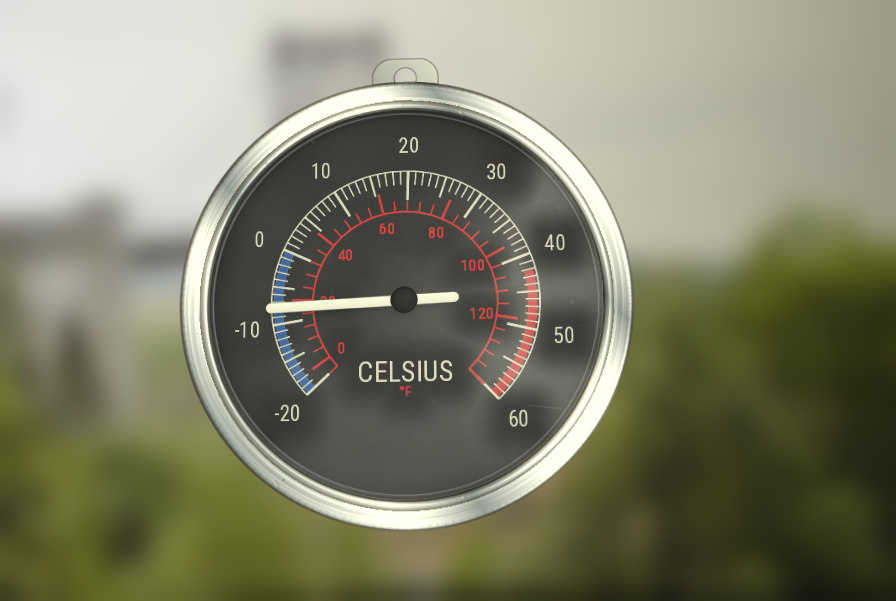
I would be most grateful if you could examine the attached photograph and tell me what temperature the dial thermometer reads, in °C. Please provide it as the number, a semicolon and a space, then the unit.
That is -8; °C
